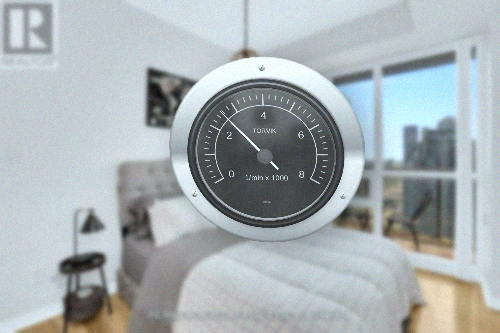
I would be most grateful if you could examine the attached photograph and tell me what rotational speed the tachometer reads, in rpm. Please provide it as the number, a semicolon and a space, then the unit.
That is 2600; rpm
